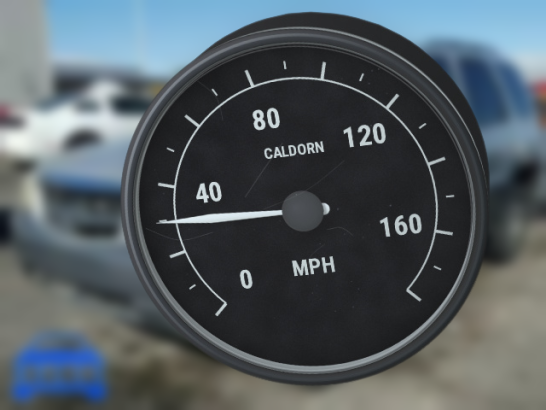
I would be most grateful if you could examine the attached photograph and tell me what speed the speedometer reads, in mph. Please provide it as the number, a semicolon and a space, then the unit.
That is 30; mph
